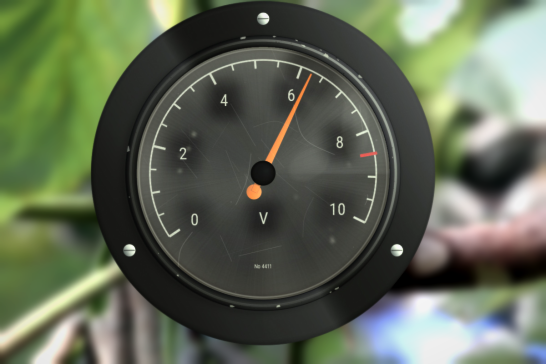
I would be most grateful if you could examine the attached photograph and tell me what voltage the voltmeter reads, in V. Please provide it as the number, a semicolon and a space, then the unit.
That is 6.25; V
